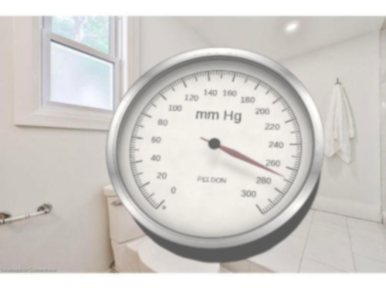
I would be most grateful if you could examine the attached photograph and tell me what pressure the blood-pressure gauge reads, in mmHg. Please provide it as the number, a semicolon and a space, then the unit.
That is 270; mmHg
